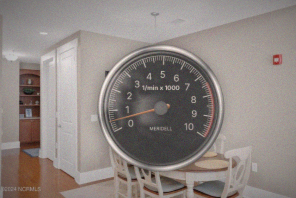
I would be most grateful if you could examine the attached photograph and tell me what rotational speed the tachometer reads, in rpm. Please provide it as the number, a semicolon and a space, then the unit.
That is 500; rpm
